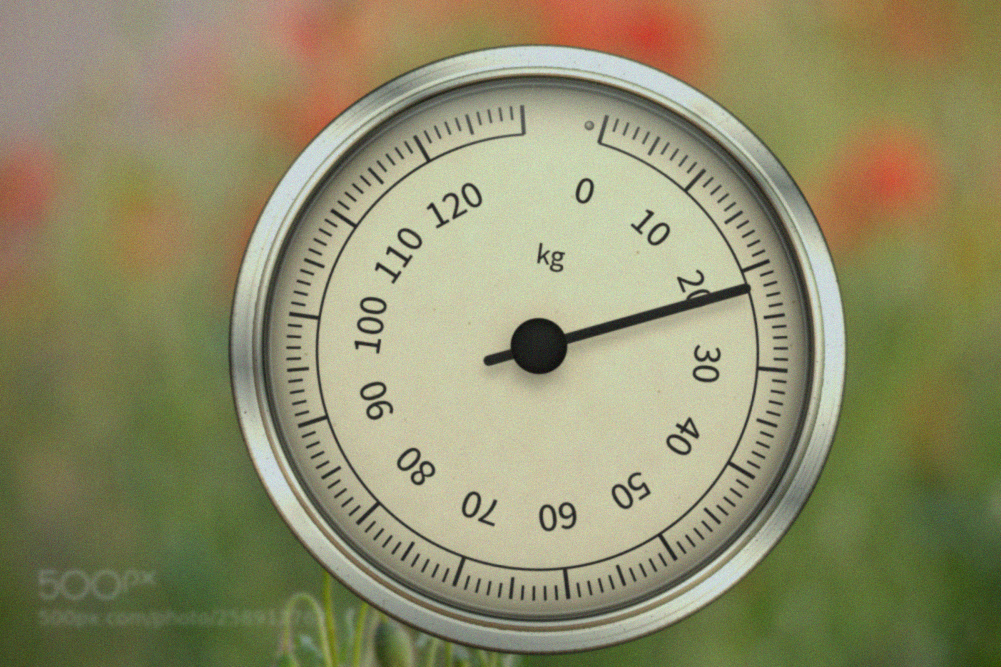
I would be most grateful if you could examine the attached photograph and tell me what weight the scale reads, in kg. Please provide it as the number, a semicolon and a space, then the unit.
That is 22; kg
